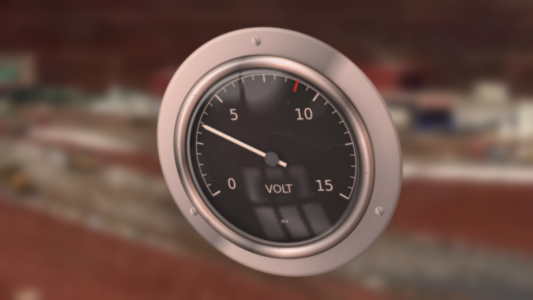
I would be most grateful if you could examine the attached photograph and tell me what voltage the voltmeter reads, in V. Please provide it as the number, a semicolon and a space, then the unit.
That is 3.5; V
